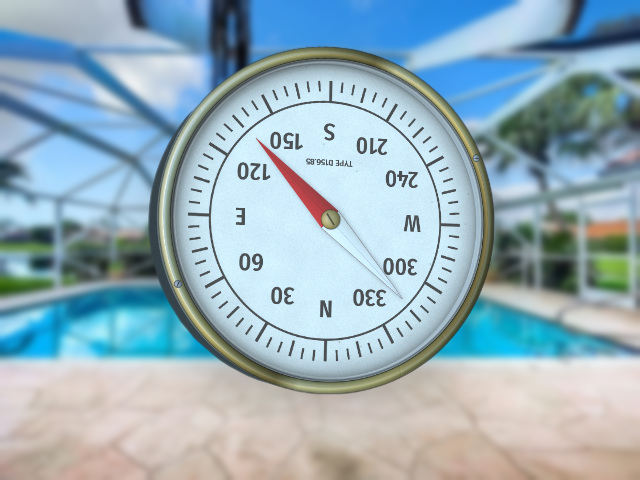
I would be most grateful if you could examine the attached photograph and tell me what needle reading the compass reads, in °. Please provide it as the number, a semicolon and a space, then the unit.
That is 135; °
